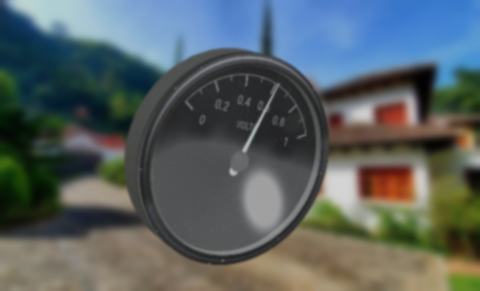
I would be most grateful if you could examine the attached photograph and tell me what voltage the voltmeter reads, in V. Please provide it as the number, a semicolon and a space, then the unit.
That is 0.6; V
